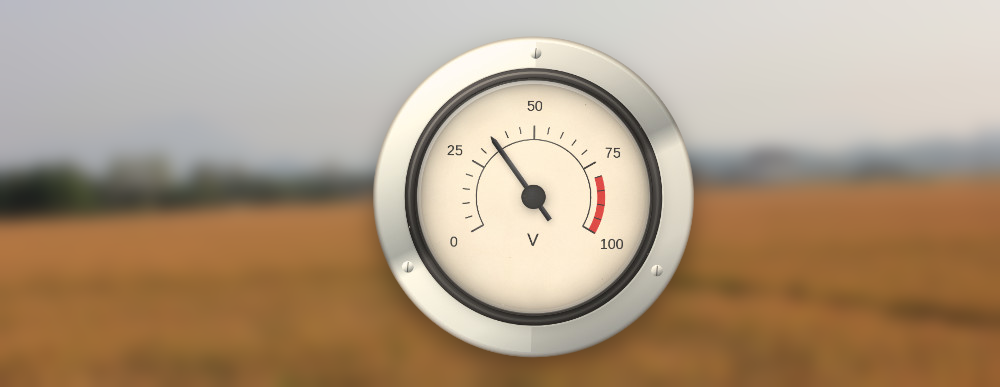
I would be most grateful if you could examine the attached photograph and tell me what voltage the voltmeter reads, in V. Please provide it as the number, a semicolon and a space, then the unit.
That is 35; V
